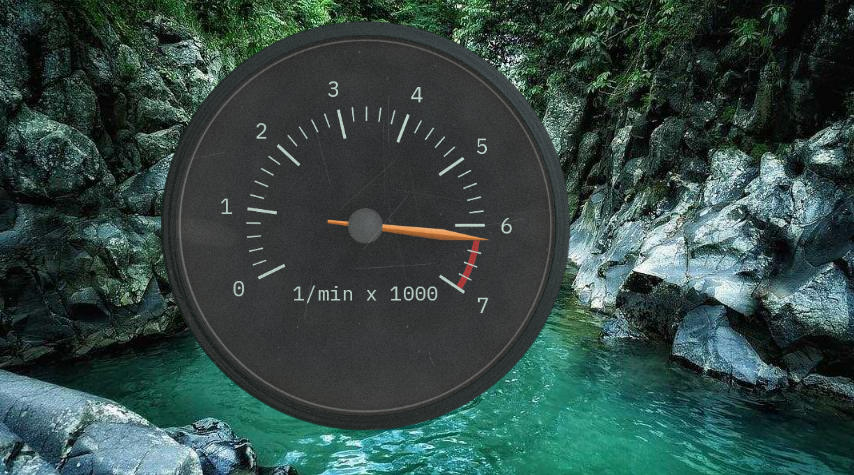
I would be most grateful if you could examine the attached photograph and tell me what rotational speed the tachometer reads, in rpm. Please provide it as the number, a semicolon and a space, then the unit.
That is 6200; rpm
